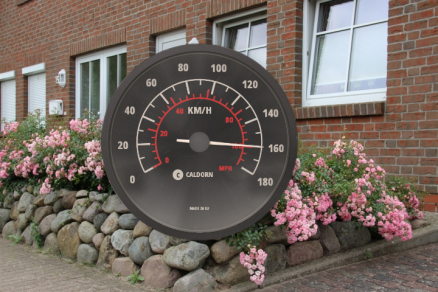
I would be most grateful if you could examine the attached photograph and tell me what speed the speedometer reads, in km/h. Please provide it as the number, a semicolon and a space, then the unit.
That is 160; km/h
